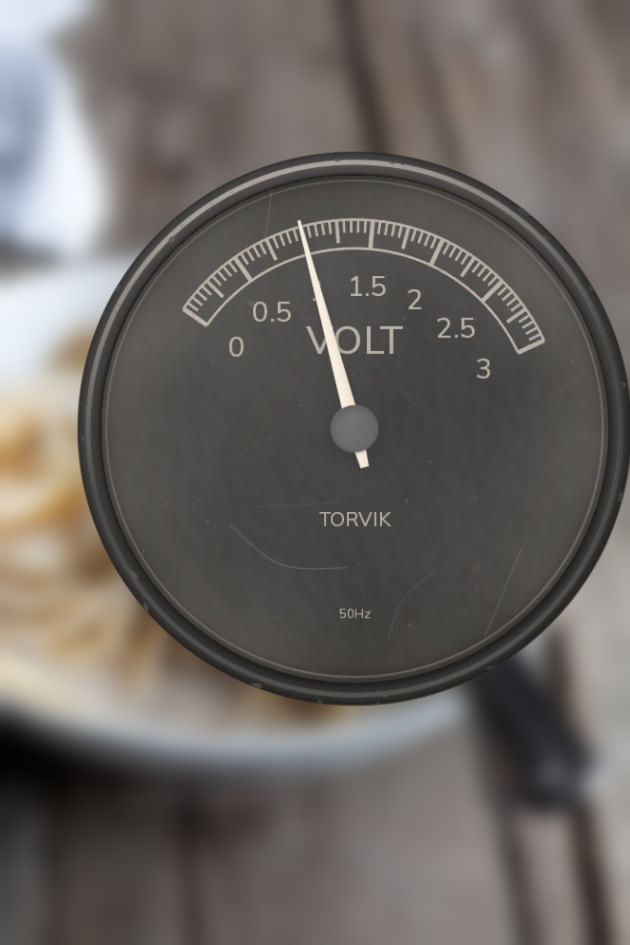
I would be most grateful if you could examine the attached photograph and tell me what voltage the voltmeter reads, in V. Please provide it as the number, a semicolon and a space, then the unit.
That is 1; V
